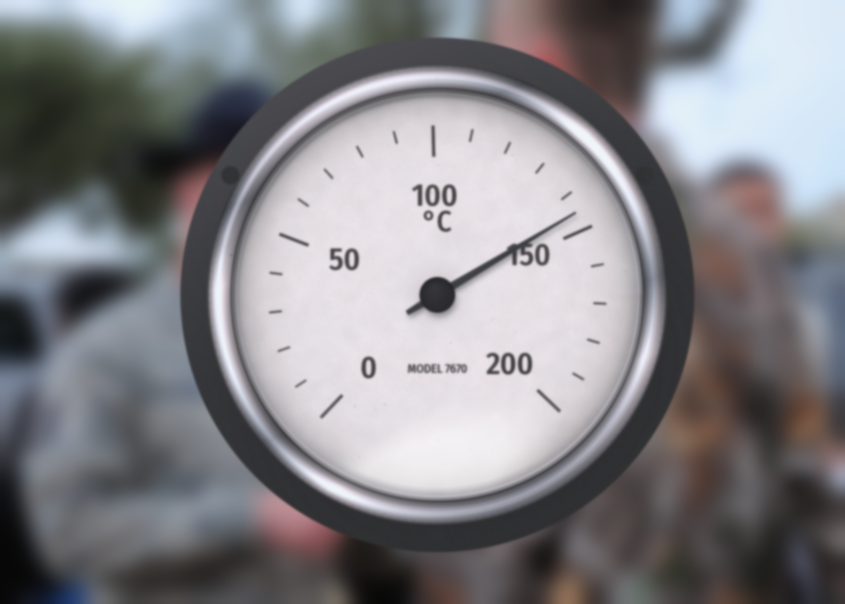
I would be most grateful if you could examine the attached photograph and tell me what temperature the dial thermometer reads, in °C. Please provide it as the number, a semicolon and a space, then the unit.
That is 145; °C
